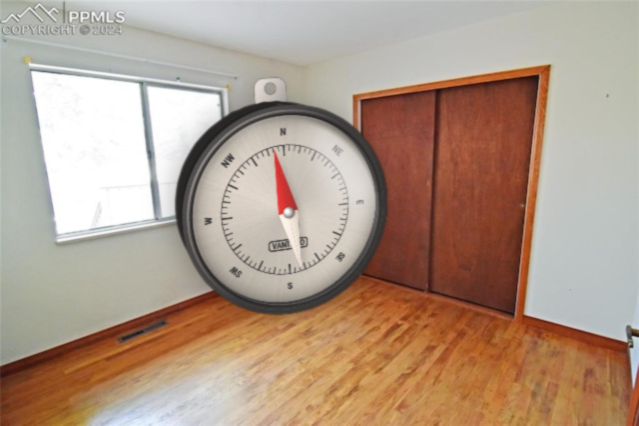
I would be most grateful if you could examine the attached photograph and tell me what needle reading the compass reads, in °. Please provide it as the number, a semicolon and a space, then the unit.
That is 350; °
